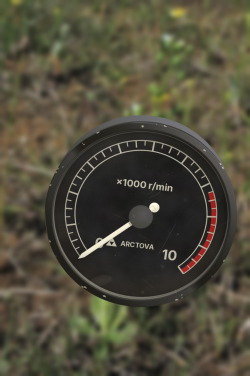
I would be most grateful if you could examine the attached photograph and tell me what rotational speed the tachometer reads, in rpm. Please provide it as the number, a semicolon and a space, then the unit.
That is 0; rpm
